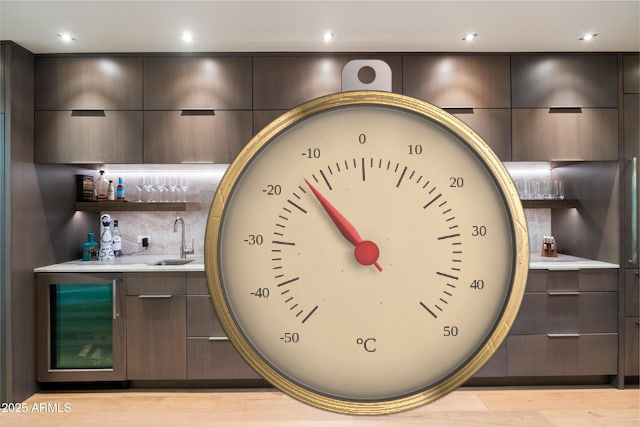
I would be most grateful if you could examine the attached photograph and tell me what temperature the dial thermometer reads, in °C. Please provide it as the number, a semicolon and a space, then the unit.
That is -14; °C
